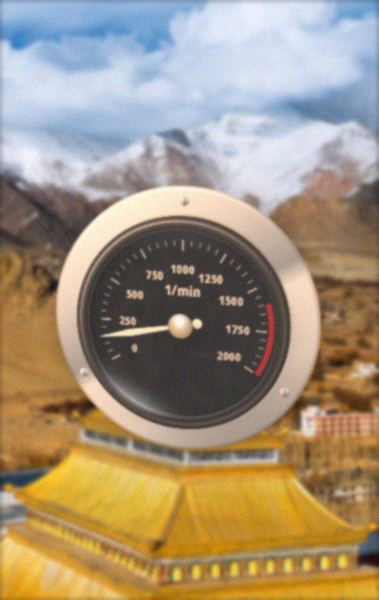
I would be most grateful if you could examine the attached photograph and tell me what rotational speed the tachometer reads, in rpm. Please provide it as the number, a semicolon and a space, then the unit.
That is 150; rpm
